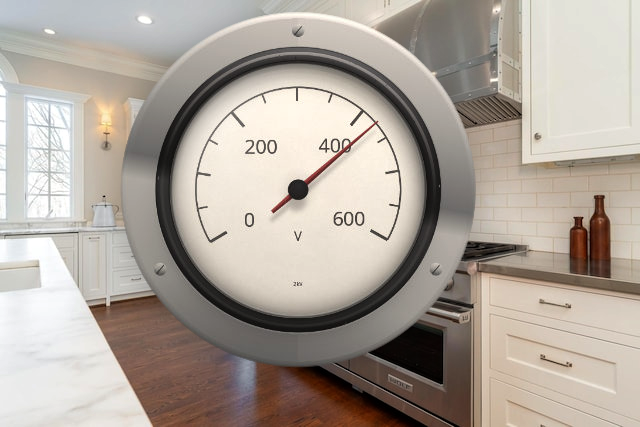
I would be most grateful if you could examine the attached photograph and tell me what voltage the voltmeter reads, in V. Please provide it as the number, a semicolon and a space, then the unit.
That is 425; V
